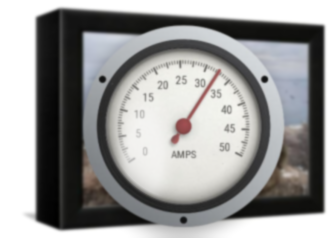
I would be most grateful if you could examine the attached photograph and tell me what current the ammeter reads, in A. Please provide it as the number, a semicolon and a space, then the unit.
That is 32.5; A
